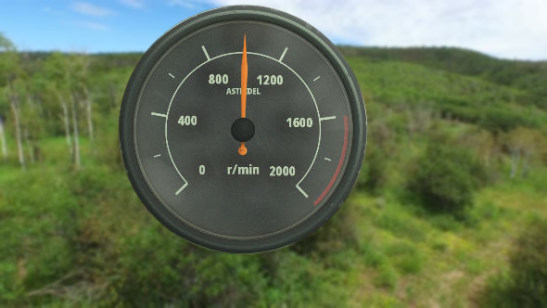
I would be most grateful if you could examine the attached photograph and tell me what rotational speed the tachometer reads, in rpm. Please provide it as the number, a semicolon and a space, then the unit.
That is 1000; rpm
